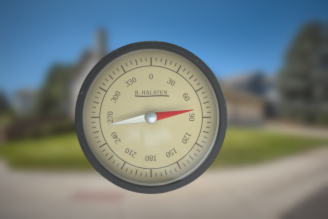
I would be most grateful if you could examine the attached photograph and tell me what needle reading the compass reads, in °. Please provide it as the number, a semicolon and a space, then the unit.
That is 80; °
